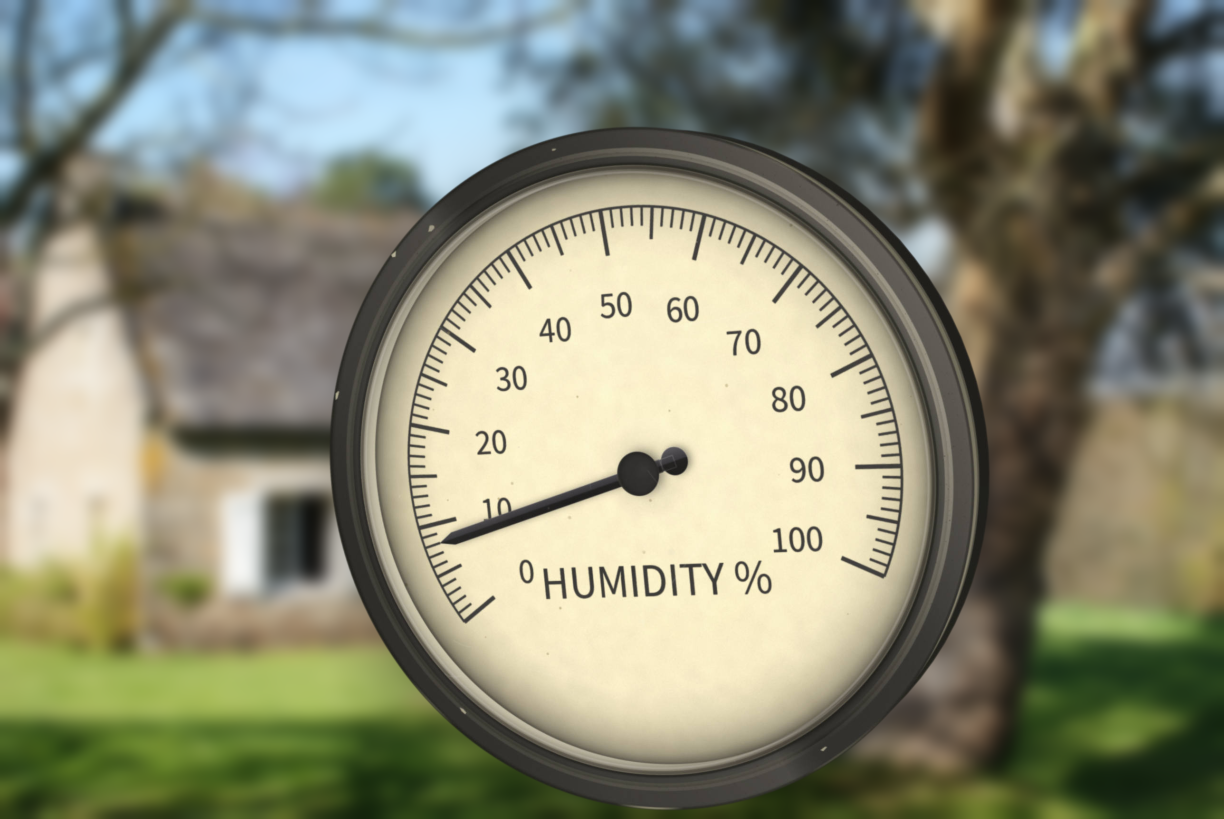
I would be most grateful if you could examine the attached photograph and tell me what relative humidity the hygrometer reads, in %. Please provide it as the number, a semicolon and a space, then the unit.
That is 8; %
